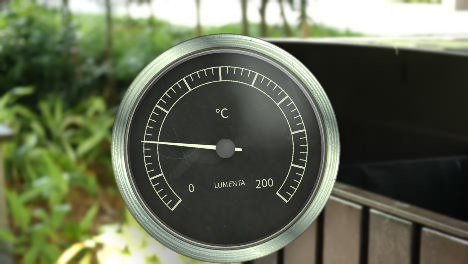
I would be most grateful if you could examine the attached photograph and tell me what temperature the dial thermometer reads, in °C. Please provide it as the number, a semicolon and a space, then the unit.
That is 40; °C
